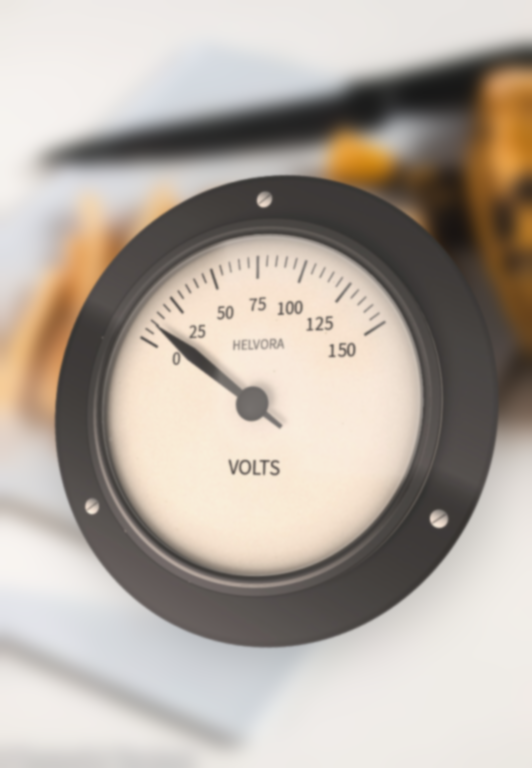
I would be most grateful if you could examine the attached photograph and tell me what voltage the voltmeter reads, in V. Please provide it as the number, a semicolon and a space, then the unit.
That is 10; V
